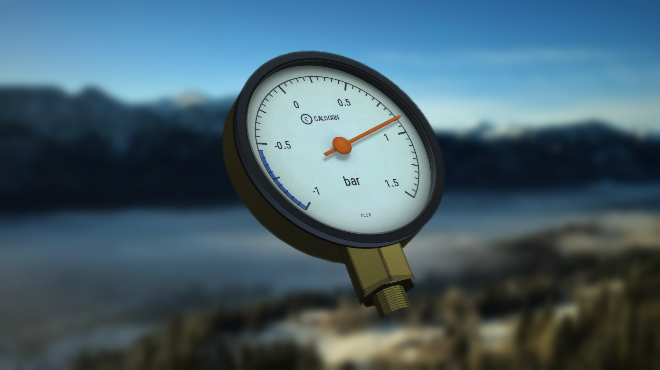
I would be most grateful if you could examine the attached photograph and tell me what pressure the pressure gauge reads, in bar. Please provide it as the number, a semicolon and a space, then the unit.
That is 0.9; bar
